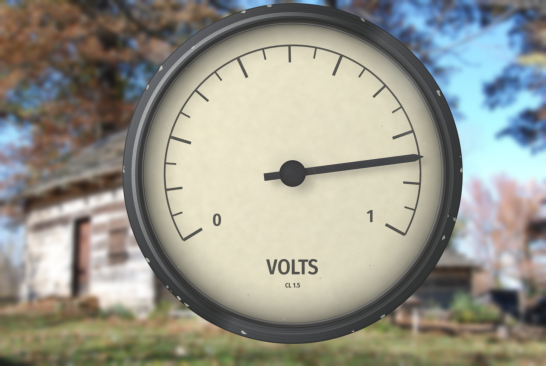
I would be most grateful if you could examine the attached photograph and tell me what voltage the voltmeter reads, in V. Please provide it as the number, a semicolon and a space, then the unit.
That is 0.85; V
